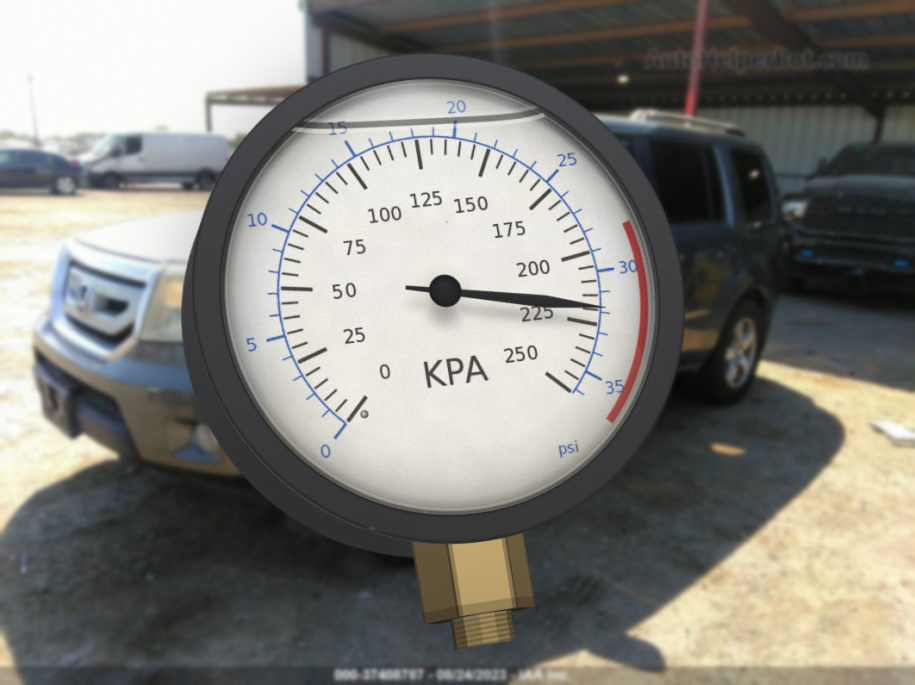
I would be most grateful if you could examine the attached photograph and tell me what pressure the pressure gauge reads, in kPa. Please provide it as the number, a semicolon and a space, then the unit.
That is 220; kPa
